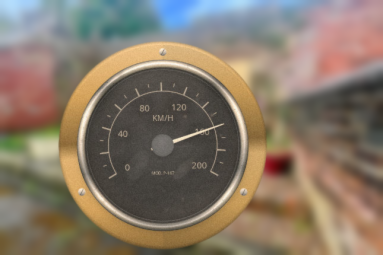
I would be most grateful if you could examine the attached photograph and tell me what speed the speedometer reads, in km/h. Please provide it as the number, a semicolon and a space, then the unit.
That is 160; km/h
